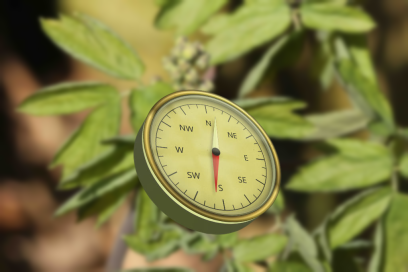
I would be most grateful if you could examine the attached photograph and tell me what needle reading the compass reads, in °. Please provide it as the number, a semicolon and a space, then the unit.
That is 190; °
